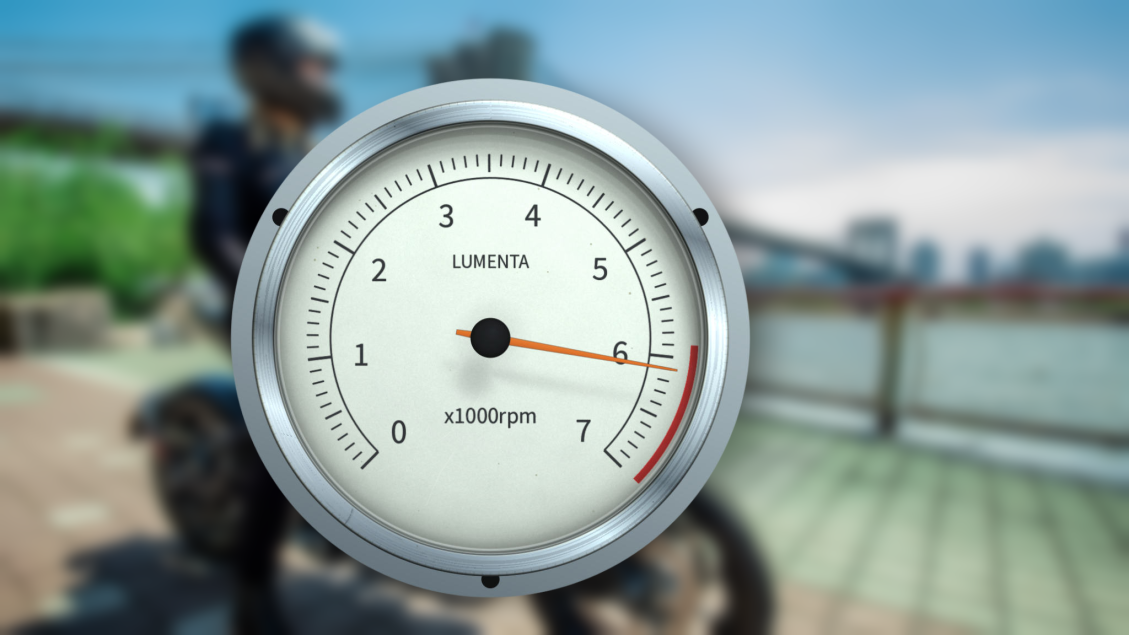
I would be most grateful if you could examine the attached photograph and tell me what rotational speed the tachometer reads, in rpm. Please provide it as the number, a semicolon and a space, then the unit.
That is 6100; rpm
